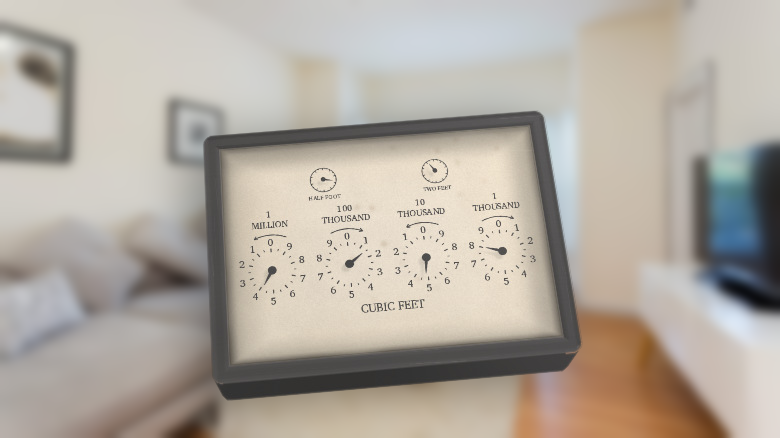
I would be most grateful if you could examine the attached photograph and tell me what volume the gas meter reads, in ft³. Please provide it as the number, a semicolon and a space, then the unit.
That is 414800; ft³
